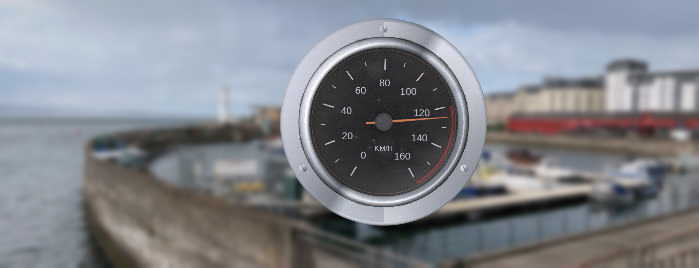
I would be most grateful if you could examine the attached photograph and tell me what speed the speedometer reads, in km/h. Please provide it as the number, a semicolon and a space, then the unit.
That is 125; km/h
